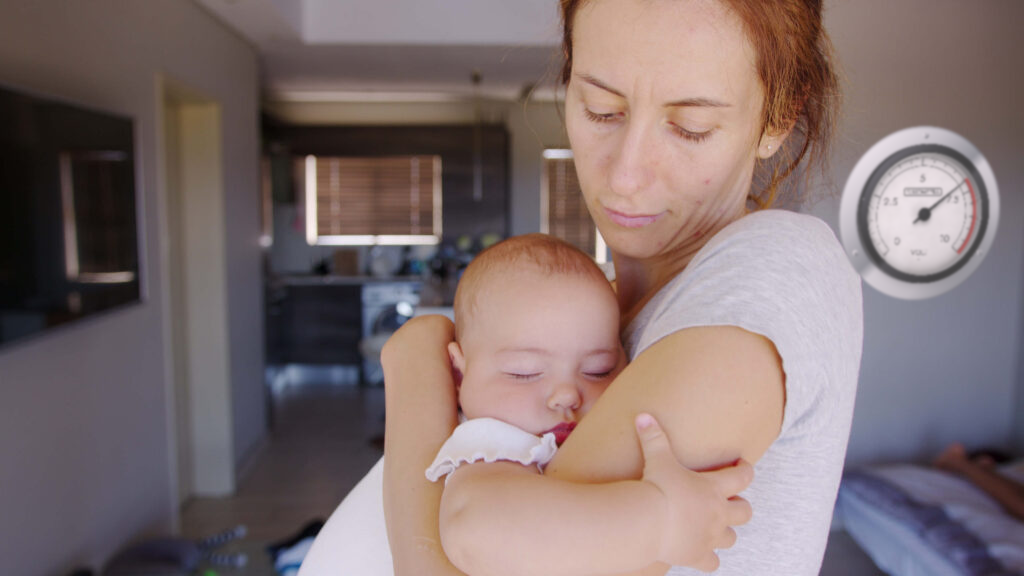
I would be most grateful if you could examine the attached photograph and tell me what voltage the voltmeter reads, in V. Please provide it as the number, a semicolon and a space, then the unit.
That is 7; V
